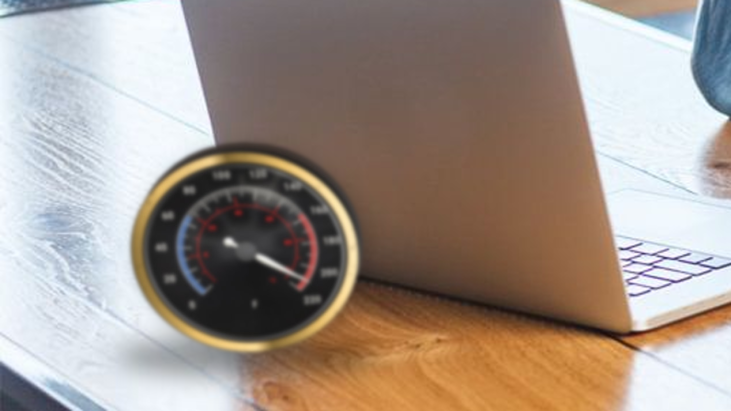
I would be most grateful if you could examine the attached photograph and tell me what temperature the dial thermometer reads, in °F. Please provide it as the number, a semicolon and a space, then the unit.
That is 210; °F
